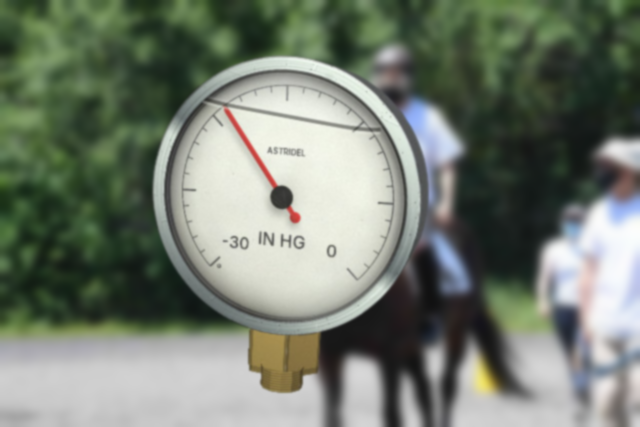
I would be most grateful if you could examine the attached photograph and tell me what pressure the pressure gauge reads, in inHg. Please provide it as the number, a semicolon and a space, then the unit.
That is -19; inHg
